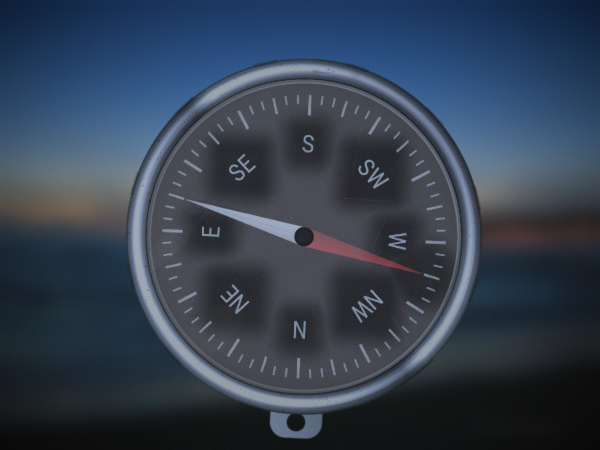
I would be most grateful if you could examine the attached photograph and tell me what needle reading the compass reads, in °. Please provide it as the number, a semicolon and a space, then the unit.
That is 285; °
